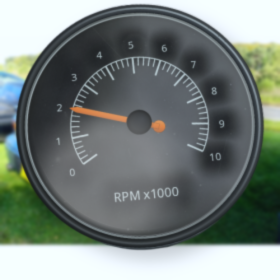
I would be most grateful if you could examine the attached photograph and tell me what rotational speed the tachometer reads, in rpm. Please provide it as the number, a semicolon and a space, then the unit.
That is 2000; rpm
